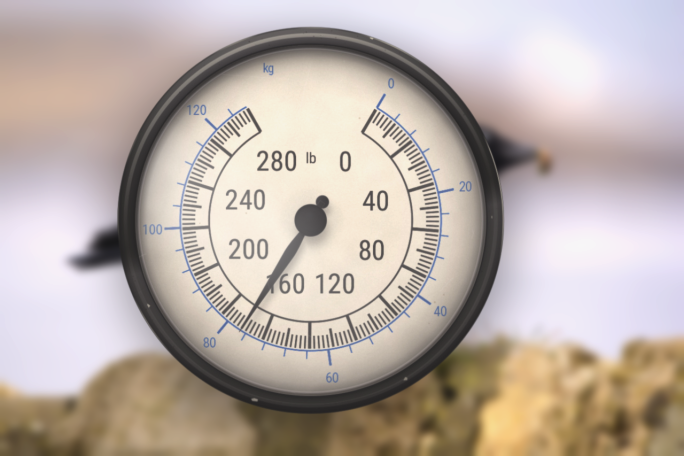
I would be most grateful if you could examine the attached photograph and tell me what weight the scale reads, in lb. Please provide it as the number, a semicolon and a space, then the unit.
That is 170; lb
